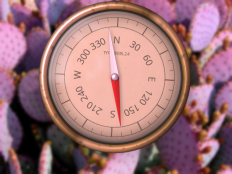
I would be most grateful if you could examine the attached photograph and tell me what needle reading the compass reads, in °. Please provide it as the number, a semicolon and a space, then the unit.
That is 170; °
